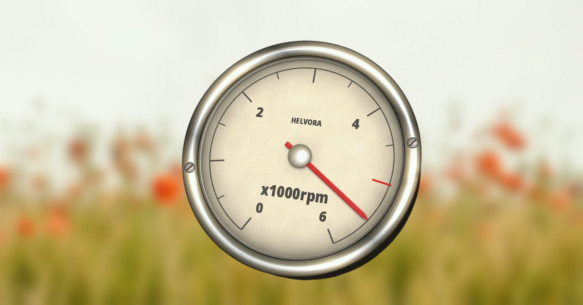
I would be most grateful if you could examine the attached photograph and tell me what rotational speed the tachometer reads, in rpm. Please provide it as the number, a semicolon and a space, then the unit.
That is 5500; rpm
